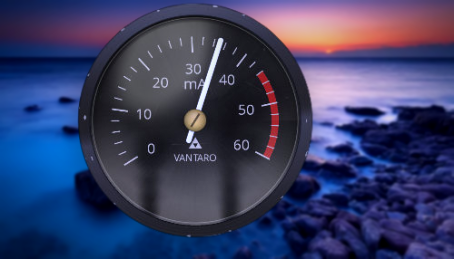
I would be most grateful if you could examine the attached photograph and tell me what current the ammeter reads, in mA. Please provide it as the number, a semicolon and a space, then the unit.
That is 35; mA
